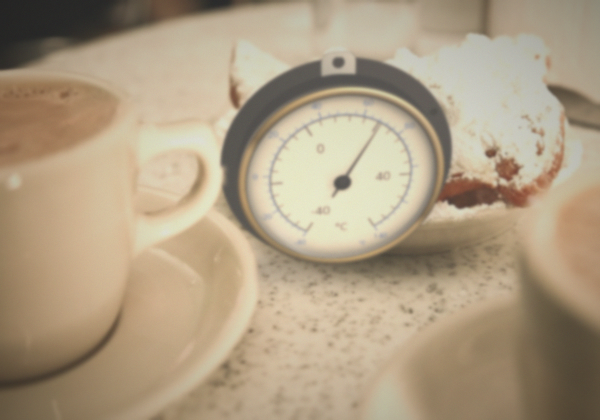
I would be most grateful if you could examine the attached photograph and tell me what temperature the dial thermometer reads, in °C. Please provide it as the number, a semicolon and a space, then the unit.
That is 20; °C
